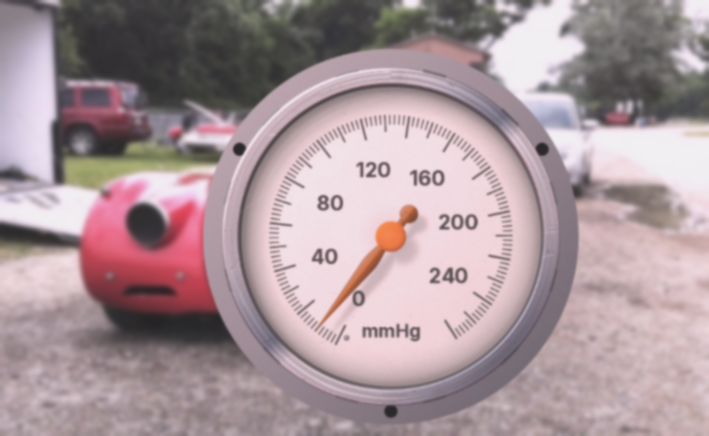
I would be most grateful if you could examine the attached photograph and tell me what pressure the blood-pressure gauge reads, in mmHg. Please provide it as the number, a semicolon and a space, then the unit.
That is 10; mmHg
